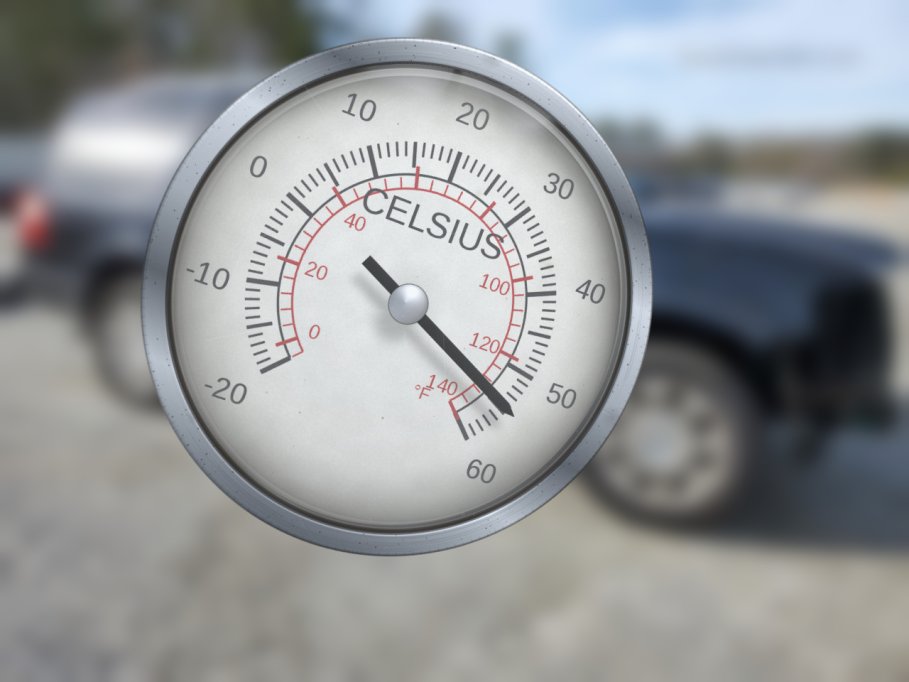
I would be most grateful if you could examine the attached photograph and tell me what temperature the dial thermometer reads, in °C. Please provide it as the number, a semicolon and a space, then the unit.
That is 54.5; °C
